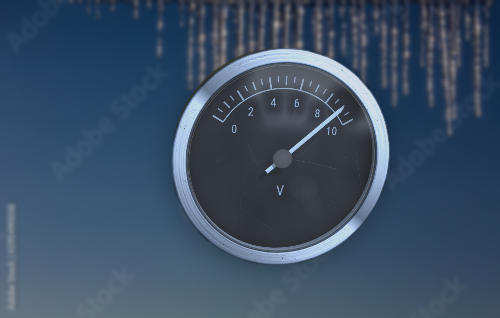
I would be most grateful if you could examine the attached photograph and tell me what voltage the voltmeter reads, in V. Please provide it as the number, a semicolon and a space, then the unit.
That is 9; V
